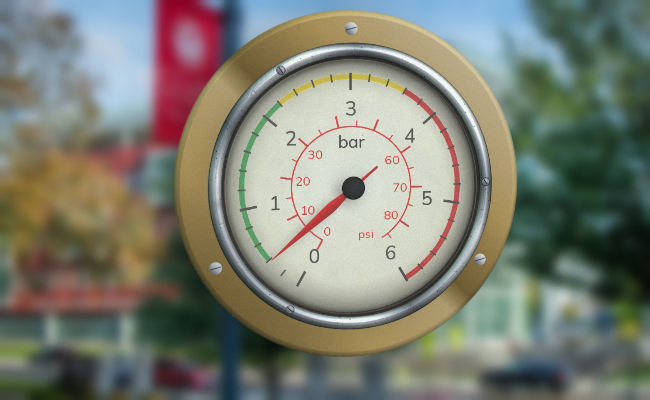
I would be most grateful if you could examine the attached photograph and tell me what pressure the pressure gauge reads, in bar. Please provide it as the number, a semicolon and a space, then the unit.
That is 0.4; bar
